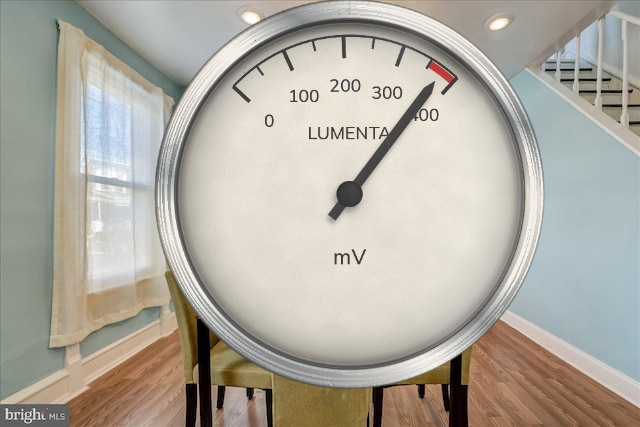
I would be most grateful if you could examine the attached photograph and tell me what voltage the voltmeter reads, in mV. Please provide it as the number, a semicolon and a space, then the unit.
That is 375; mV
